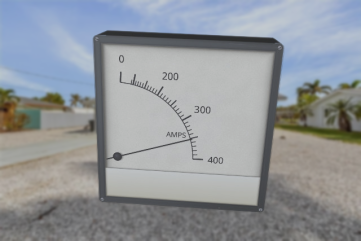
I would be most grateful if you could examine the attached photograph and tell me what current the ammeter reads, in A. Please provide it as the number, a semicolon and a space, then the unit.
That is 350; A
